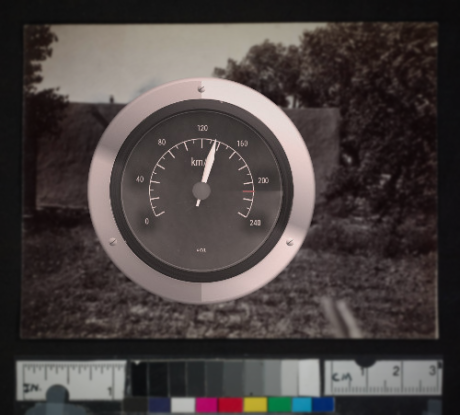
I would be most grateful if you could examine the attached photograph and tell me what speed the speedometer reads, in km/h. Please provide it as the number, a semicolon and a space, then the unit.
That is 135; km/h
